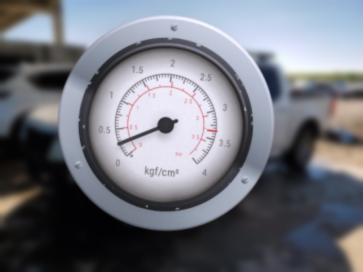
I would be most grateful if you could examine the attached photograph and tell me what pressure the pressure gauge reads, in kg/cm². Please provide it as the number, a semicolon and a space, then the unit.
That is 0.25; kg/cm²
